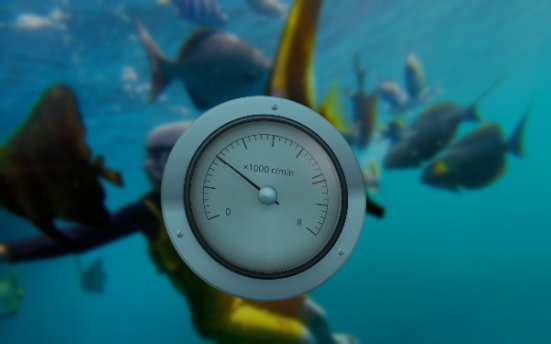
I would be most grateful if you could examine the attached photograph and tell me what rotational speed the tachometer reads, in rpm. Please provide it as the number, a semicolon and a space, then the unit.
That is 2000; rpm
